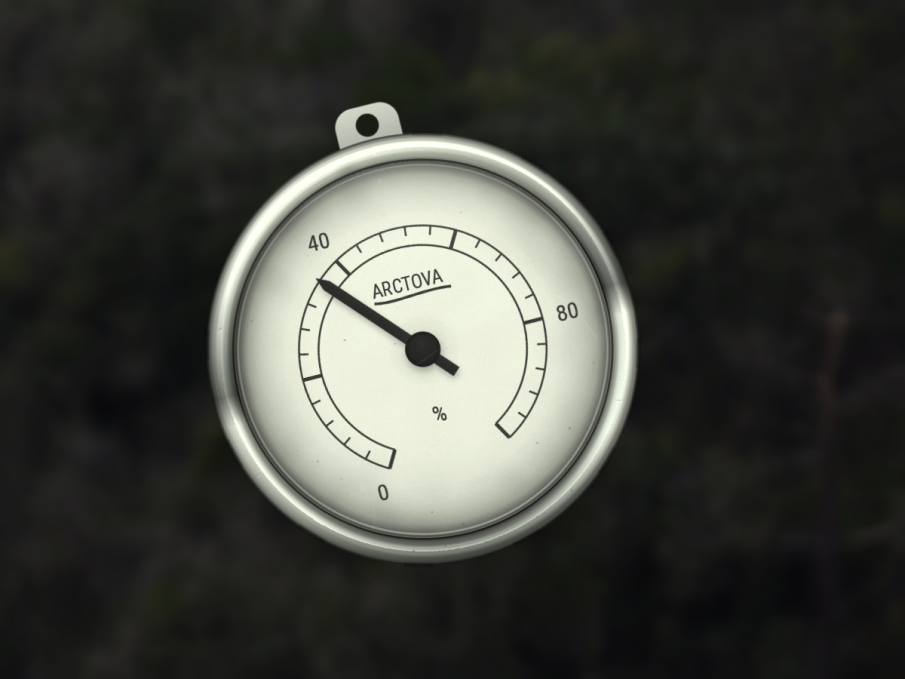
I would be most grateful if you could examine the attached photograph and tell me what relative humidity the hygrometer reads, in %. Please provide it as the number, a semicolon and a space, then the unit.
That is 36; %
